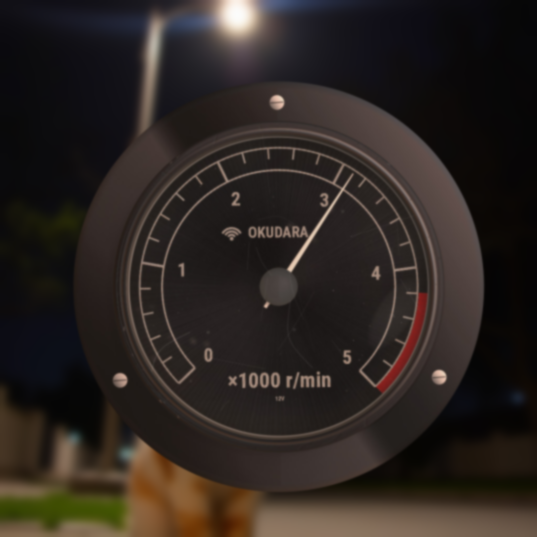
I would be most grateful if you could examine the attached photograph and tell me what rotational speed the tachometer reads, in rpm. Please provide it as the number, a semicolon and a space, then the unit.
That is 3100; rpm
